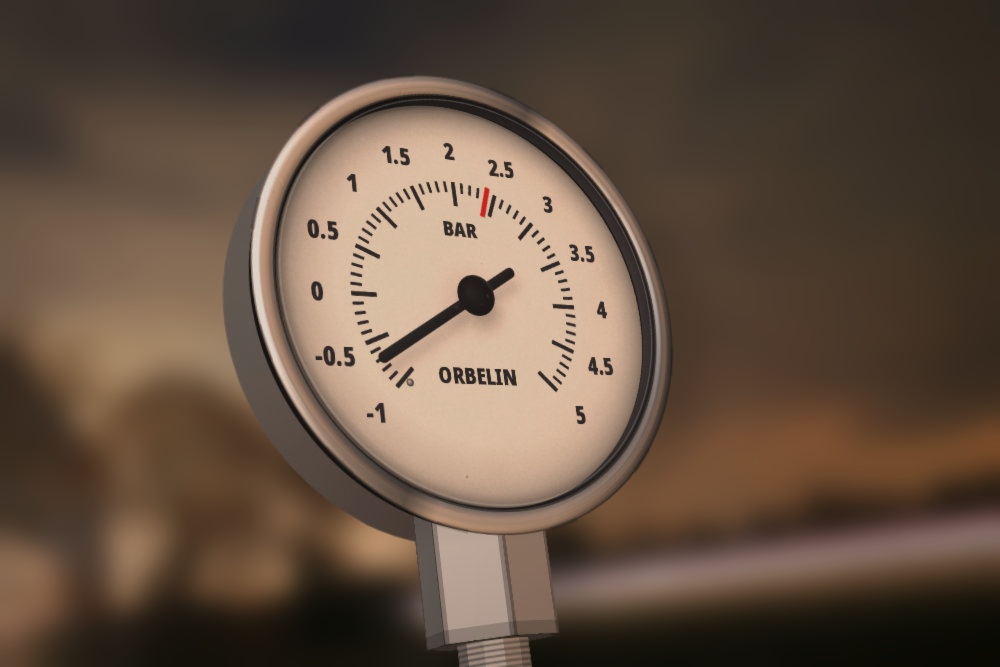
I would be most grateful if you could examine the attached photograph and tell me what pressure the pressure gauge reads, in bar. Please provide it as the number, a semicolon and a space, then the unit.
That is -0.7; bar
